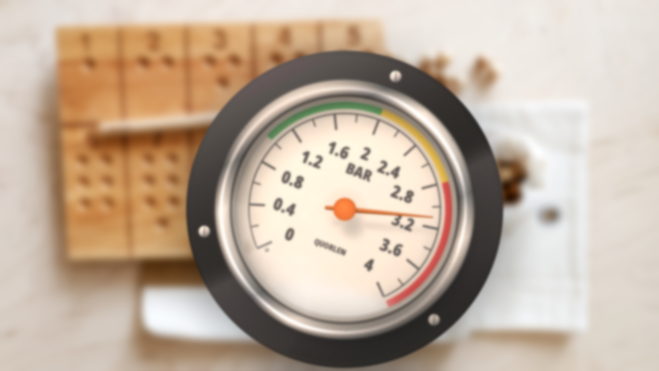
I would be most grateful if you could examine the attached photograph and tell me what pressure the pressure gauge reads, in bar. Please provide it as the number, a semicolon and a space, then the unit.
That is 3.1; bar
